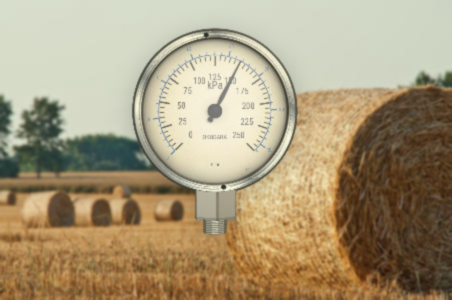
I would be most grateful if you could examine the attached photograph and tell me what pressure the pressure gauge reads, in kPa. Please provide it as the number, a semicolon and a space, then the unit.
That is 150; kPa
